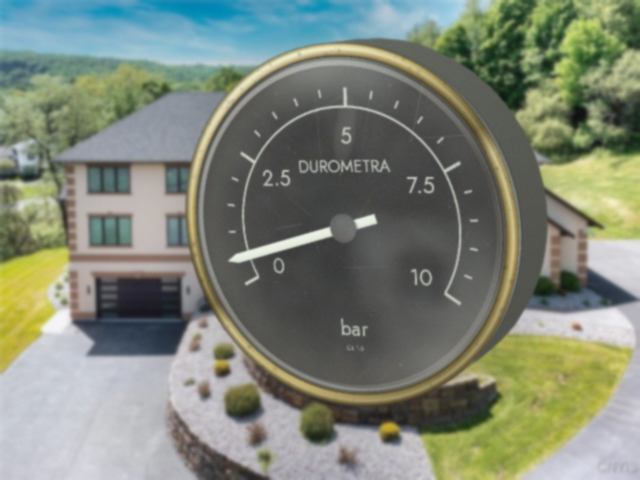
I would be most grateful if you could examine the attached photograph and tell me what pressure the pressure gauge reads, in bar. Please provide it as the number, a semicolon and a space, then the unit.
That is 0.5; bar
